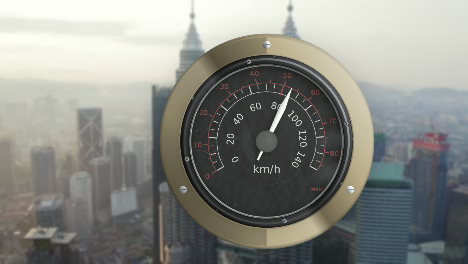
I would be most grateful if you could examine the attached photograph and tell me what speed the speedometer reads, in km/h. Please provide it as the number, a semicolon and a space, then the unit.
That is 85; km/h
